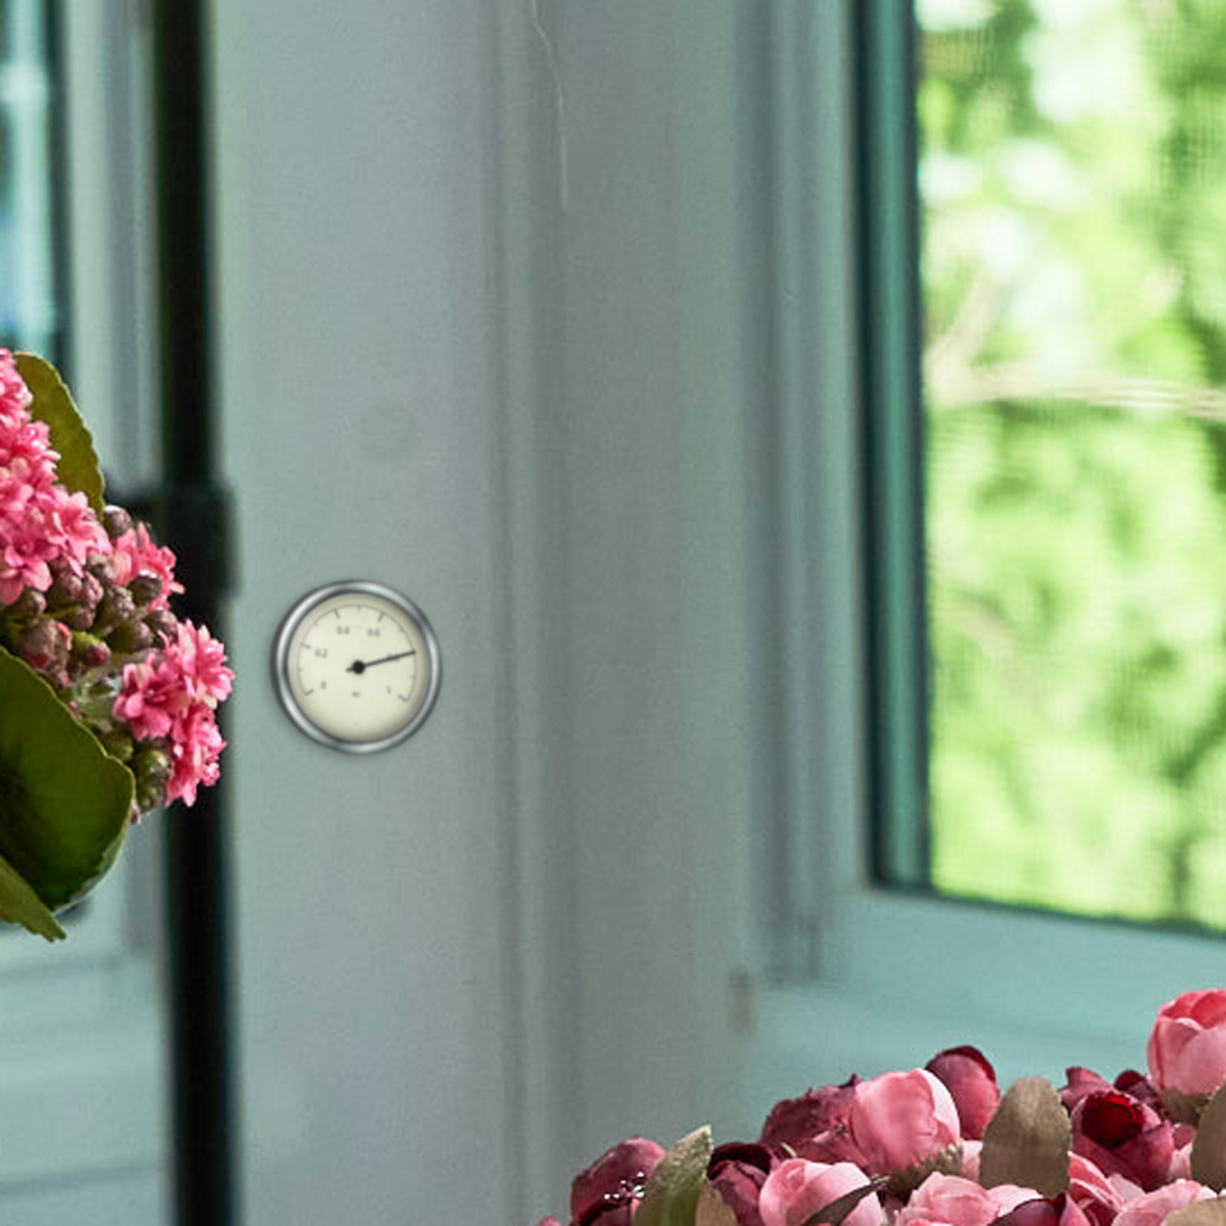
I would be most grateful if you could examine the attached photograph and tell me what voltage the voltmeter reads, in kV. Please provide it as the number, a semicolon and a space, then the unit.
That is 0.8; kV
